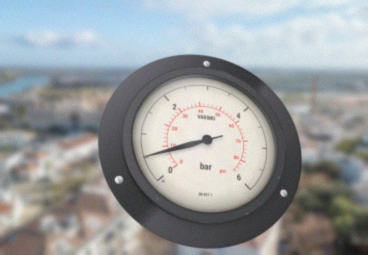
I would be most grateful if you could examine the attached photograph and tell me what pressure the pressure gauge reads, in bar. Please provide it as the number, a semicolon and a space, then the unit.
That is 0.5; bar
